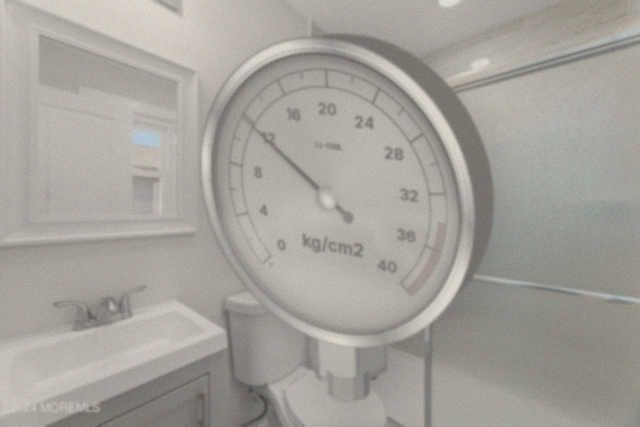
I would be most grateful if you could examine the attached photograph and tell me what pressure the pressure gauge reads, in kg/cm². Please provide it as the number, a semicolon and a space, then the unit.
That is 12; kg/cm²
